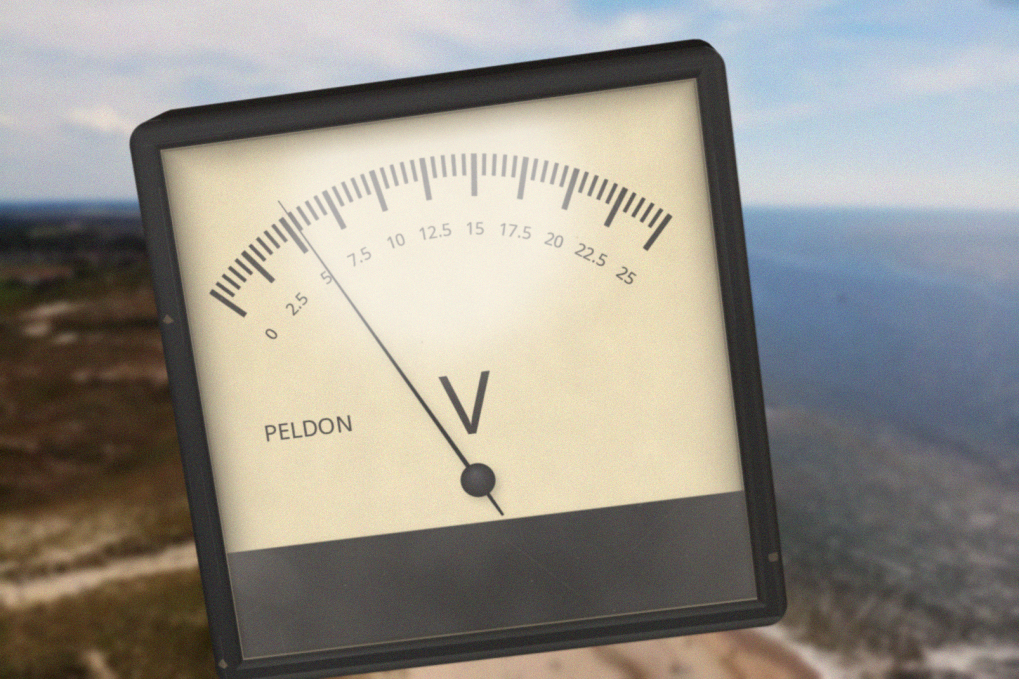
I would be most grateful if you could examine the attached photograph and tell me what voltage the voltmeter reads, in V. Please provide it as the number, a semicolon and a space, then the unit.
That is 5.5; V
